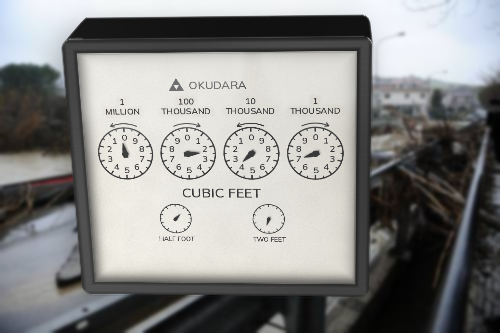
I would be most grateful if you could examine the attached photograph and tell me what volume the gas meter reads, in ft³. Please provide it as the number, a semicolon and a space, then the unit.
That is 23700; ft³
